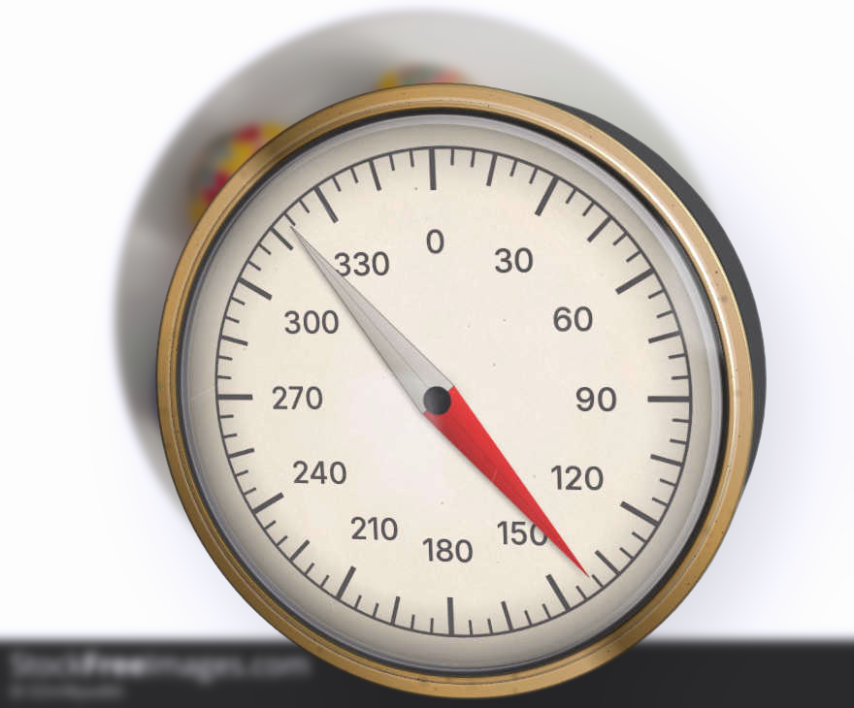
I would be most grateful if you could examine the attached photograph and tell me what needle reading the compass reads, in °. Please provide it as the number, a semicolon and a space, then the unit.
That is 140; °
